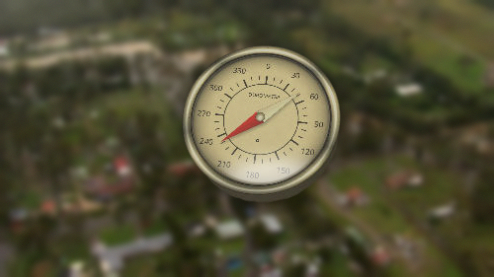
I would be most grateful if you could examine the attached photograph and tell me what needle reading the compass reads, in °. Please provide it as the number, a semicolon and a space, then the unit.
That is 230; °
